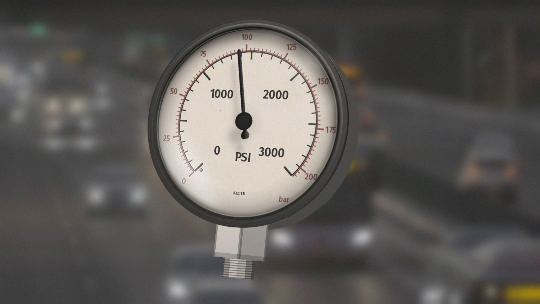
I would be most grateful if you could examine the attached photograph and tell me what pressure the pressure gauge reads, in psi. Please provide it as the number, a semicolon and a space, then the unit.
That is 1400; psi
